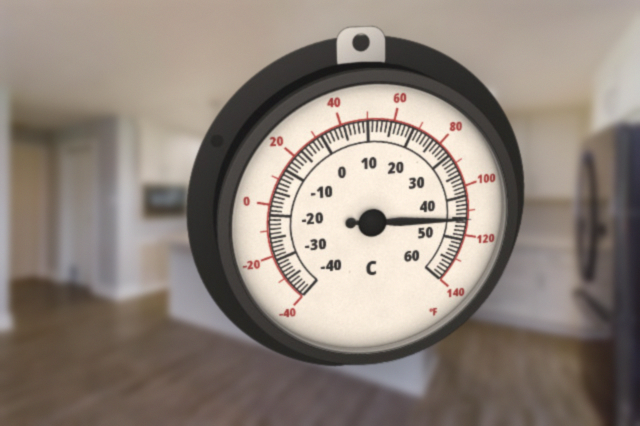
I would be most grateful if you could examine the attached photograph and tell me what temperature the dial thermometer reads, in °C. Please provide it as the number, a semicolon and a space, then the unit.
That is 45; °C
